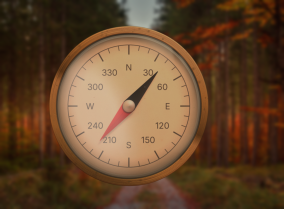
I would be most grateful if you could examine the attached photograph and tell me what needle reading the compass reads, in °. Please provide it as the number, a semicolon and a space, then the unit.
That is 220; °
